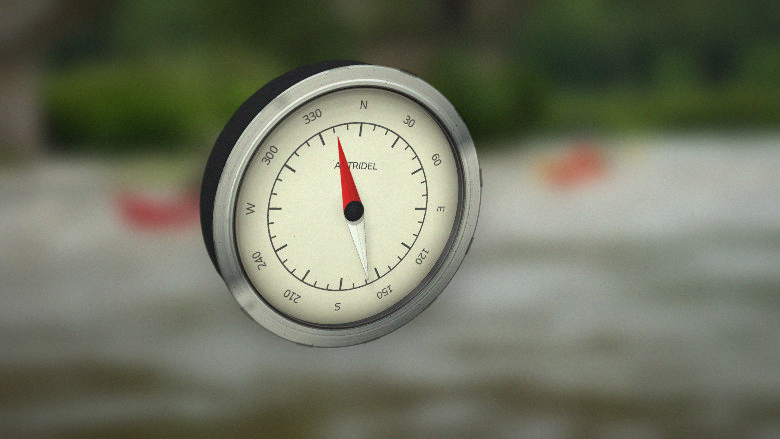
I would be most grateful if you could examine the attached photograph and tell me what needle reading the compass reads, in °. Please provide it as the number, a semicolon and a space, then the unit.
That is 340; °
